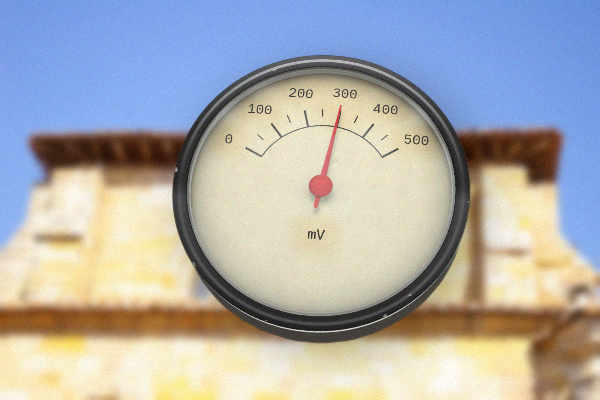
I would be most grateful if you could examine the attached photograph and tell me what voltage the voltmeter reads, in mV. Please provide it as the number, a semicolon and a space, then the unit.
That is 300; mV
